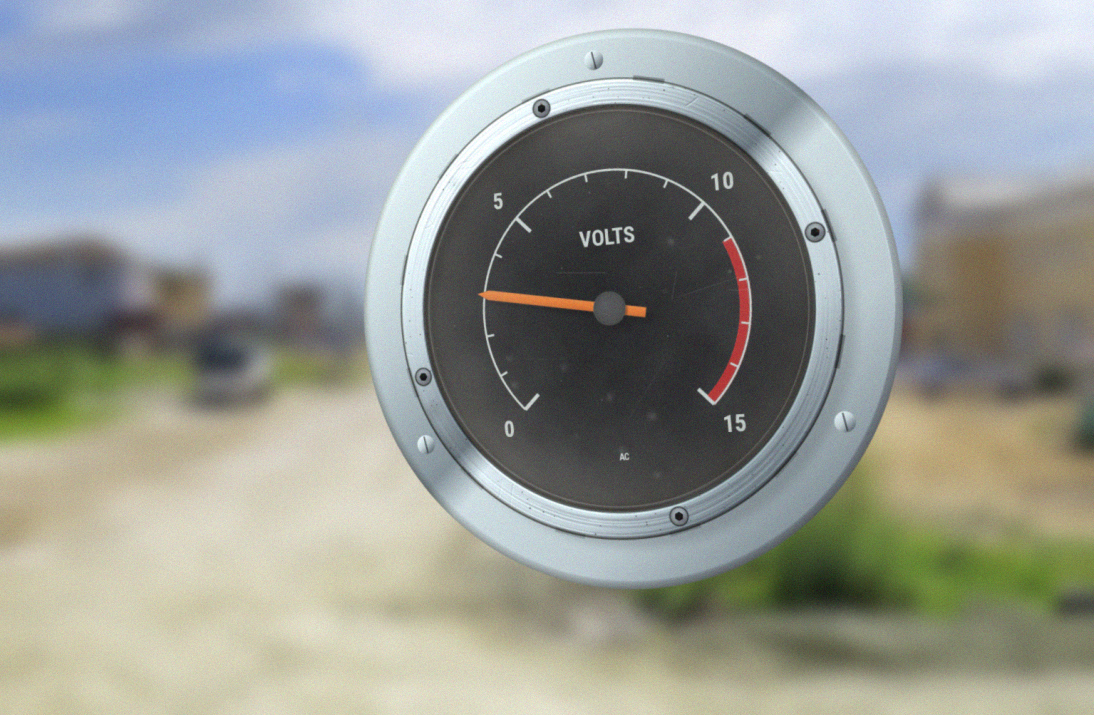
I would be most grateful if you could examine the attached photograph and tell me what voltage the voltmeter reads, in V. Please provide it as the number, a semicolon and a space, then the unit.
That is 3; V
